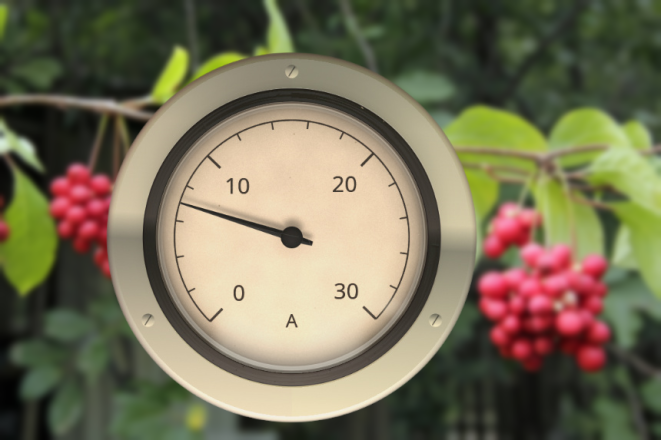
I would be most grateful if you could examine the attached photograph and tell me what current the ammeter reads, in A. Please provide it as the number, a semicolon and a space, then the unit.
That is 7; A
